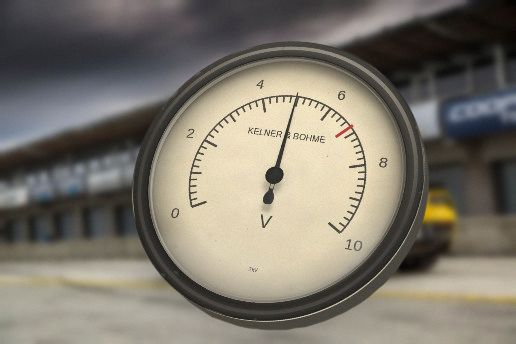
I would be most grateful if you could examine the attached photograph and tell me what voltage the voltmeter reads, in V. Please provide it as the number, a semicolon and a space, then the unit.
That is 5; V
